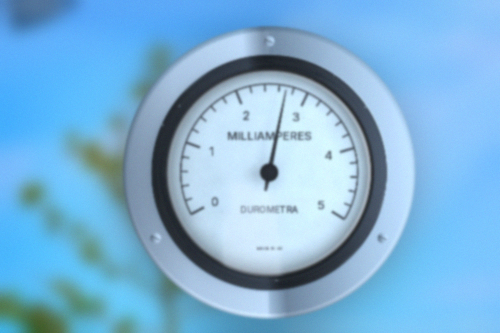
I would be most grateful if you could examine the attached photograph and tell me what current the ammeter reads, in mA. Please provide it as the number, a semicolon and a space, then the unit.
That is 2.7; mA
